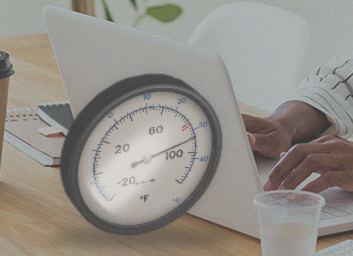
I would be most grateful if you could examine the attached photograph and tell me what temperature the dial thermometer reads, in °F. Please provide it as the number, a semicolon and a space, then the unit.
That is 90; °F
